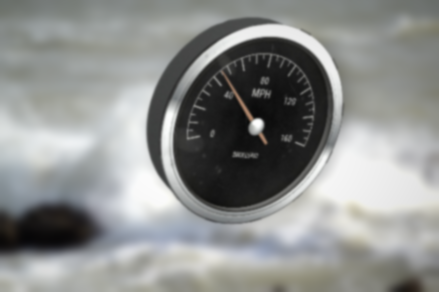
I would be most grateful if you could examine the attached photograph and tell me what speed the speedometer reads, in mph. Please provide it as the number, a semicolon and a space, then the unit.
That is 45; mph
